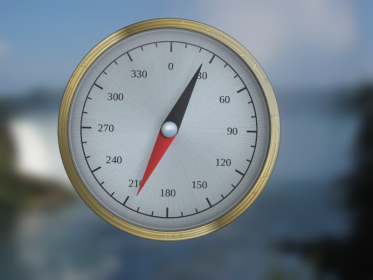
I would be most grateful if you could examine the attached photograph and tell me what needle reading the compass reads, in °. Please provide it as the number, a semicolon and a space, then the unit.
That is 205; °
